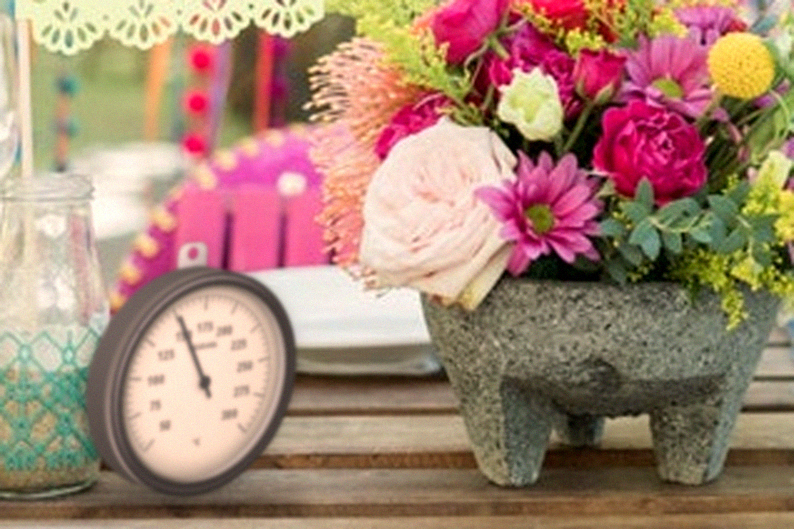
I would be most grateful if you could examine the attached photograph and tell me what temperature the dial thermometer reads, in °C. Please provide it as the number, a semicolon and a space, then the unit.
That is 150; °C
